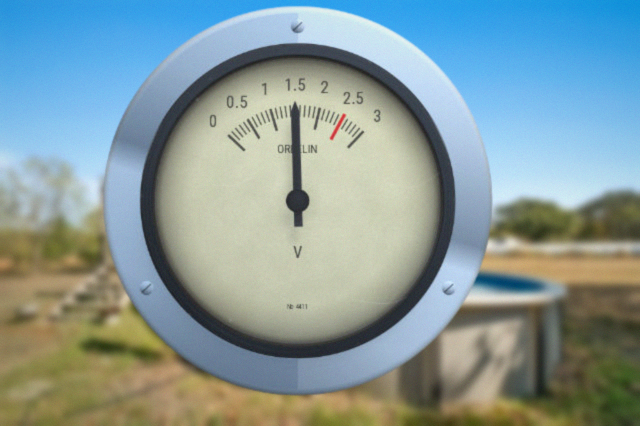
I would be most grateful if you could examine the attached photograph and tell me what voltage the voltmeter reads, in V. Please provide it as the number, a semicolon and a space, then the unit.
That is 1.5; V
